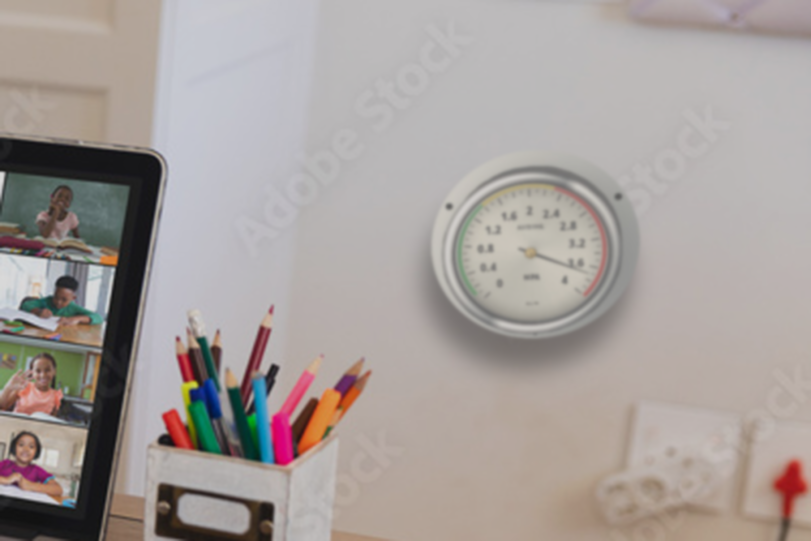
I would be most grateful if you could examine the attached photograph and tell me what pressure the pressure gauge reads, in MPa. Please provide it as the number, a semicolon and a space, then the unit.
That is 3.7; MPa
